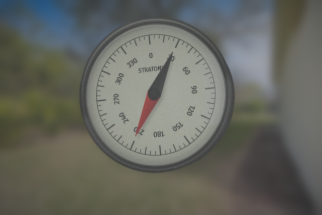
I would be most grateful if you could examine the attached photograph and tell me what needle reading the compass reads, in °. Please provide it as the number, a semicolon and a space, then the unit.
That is 210; °
